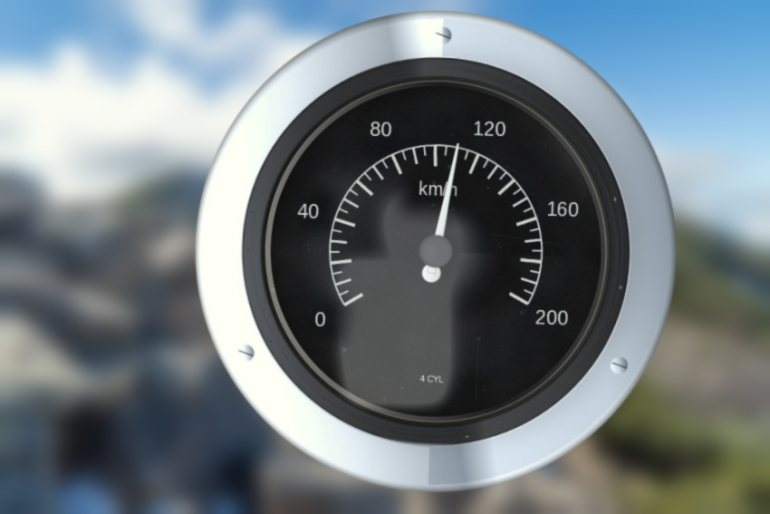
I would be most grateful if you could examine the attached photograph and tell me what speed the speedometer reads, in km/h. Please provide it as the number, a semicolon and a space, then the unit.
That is 110; km/h
